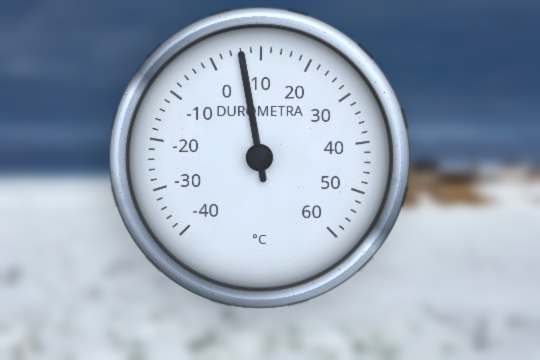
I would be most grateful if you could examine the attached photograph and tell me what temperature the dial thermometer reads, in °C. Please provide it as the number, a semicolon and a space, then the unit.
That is 6; °C
